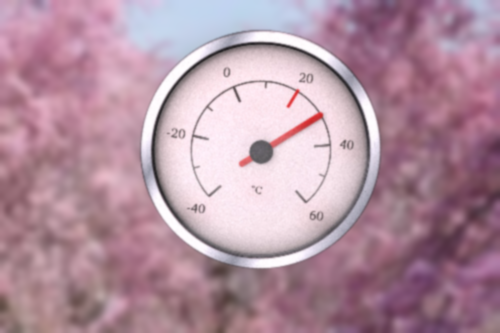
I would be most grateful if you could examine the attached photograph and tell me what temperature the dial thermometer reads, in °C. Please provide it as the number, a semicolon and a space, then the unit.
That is 30; °C
